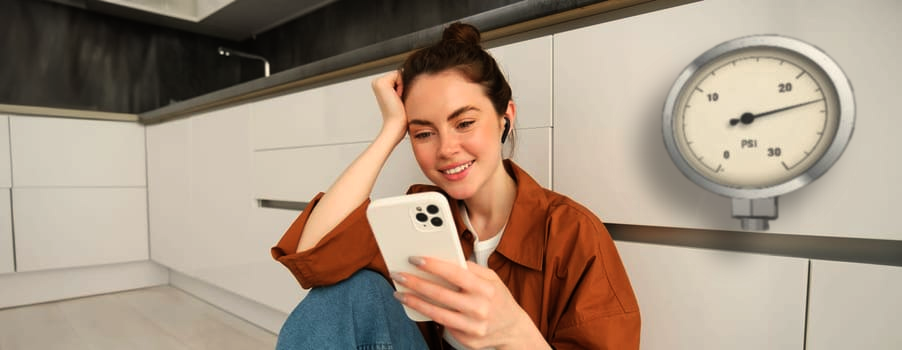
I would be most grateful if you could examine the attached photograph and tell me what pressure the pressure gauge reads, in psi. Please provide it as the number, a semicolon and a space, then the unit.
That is 23; psi
